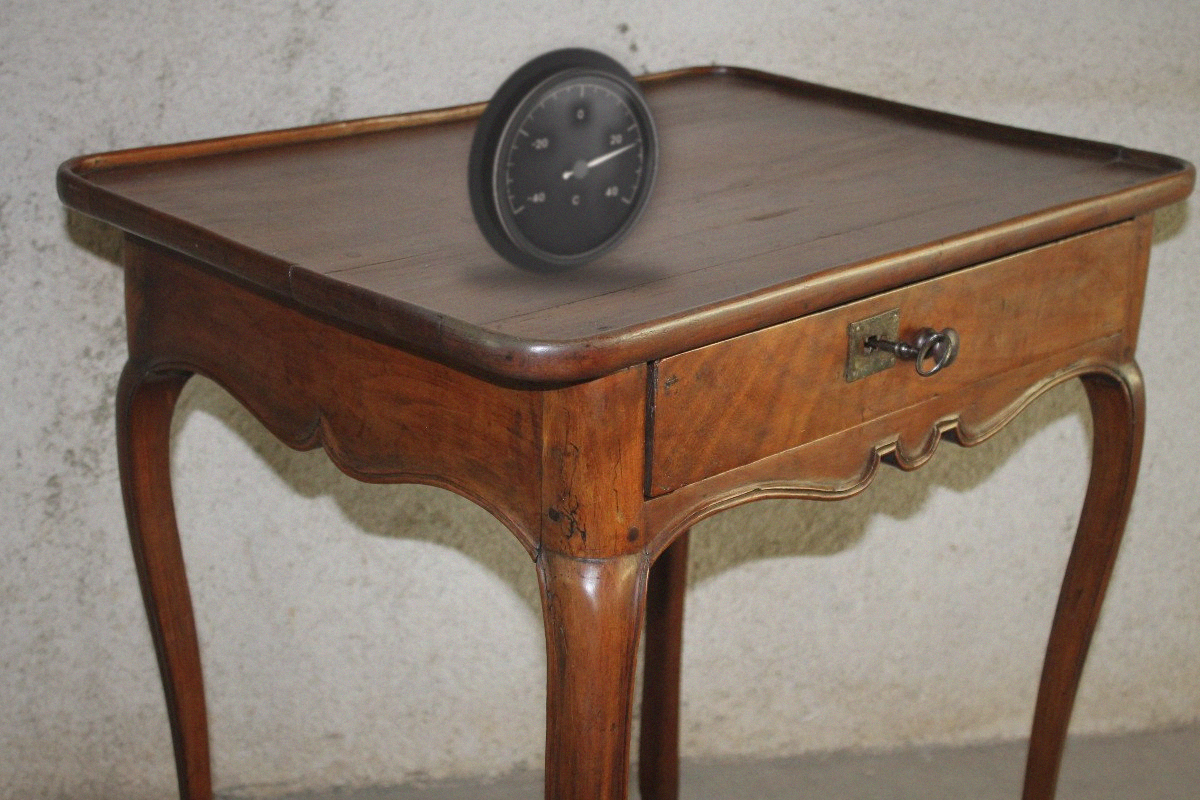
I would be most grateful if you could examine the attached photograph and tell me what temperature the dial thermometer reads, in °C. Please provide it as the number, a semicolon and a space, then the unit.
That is 24; °C
